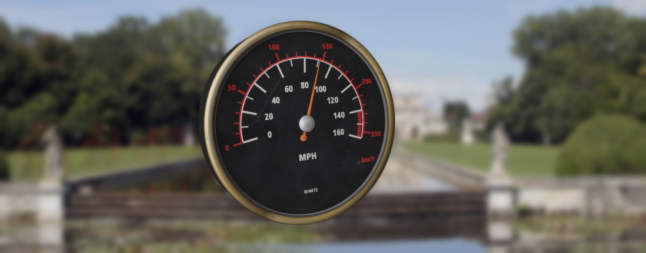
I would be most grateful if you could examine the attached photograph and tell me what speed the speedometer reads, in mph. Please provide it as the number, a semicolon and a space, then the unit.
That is 90; mph
